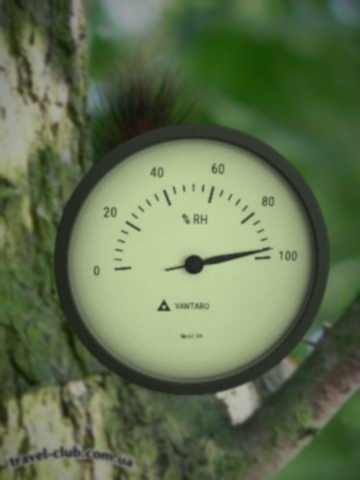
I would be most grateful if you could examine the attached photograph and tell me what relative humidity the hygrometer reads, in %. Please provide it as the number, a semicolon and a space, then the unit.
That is 96; %
